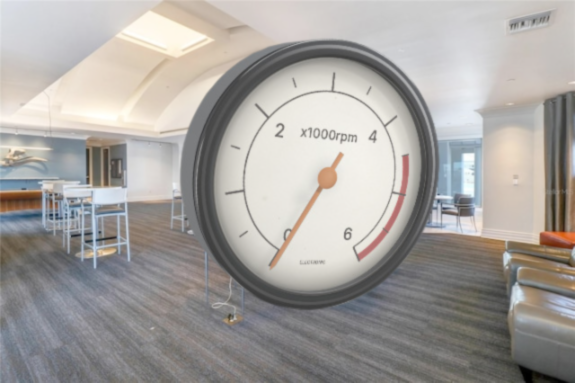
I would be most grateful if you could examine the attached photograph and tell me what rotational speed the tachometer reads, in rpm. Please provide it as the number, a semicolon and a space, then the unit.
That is 0; rpm
